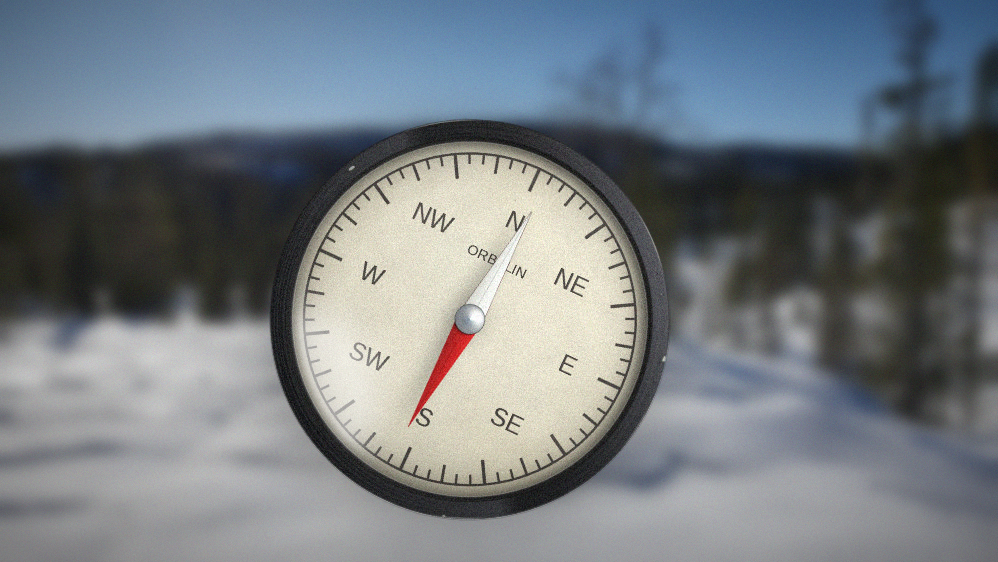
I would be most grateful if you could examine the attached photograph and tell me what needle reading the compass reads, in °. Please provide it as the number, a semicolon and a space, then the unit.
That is 185; °
